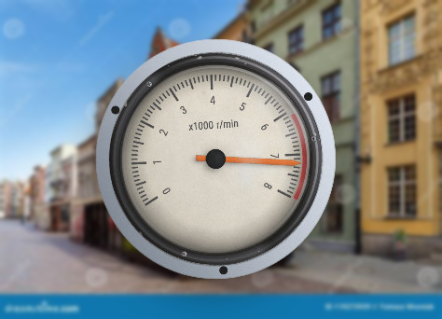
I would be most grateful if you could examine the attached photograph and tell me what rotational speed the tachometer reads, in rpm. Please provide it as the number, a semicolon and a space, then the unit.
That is 7200; rpm
